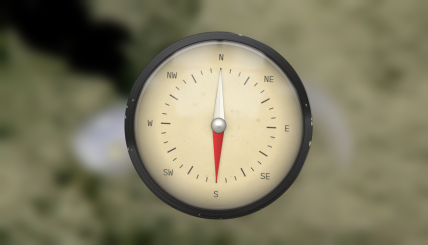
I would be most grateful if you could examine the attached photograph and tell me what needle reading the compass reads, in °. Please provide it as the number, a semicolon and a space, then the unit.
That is 180; °
